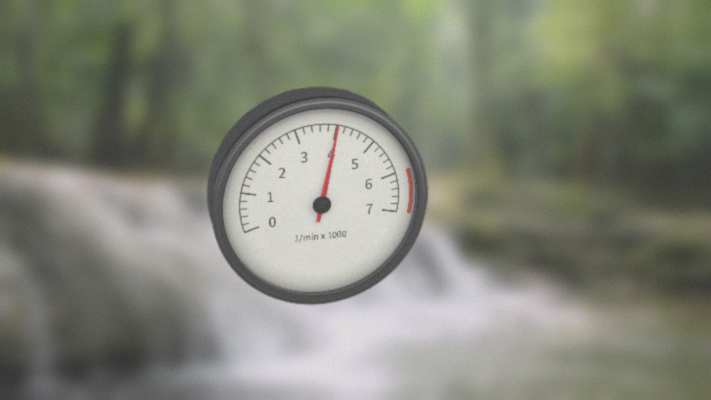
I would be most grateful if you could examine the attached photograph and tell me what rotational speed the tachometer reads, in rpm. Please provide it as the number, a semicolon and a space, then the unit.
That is 4000; rpm
